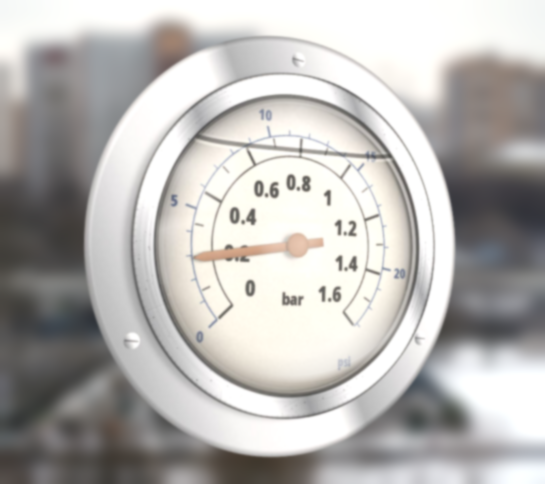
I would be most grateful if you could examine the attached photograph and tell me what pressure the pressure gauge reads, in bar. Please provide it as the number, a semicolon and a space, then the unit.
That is 0.2; bar
